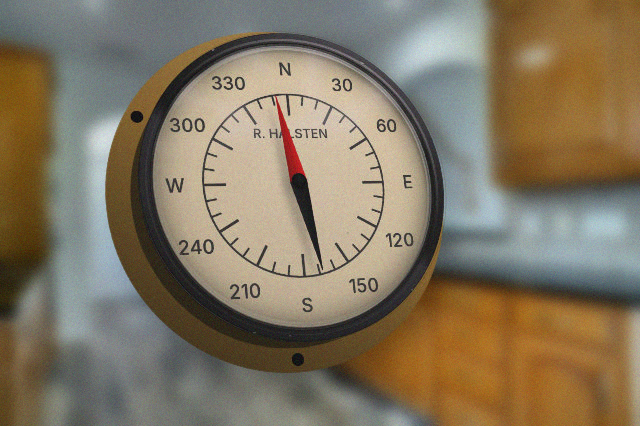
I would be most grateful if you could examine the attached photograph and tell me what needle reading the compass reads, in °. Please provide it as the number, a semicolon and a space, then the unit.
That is 350; °
